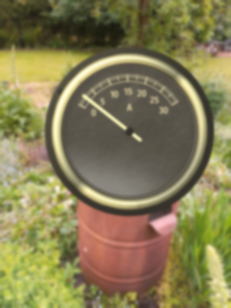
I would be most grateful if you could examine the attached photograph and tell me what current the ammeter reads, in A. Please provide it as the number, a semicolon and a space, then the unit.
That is 2.5; A
